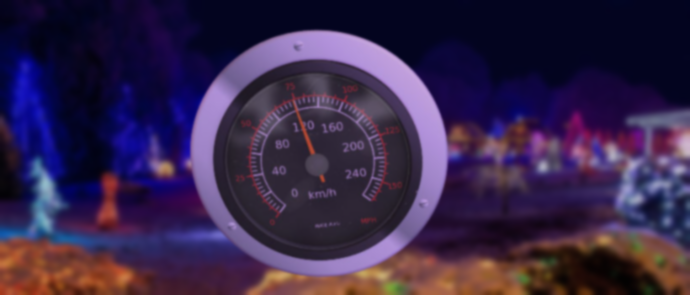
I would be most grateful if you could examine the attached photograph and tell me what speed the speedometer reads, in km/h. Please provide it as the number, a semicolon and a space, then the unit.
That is 120; km/h
